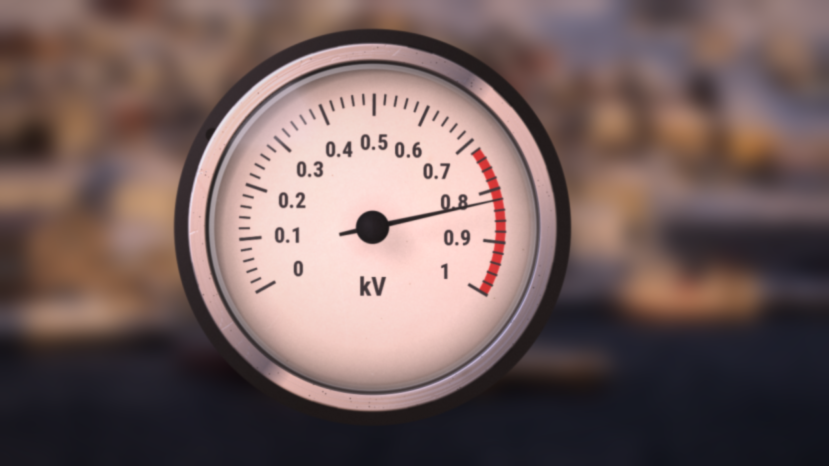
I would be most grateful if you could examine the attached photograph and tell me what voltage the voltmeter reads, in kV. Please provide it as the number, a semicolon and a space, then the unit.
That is 0.82; kV
